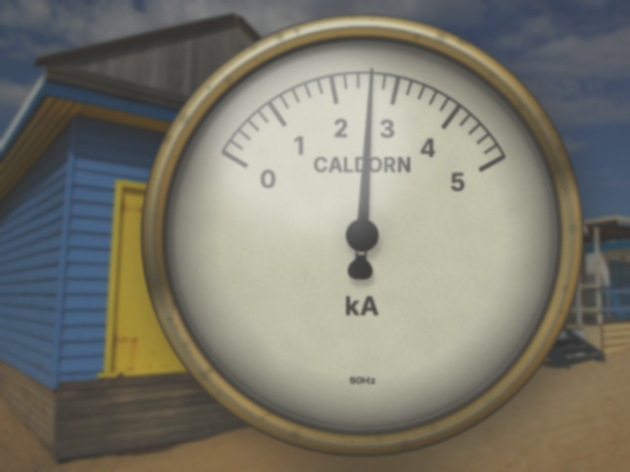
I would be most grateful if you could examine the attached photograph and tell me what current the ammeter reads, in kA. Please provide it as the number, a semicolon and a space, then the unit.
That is 2.6; kA
